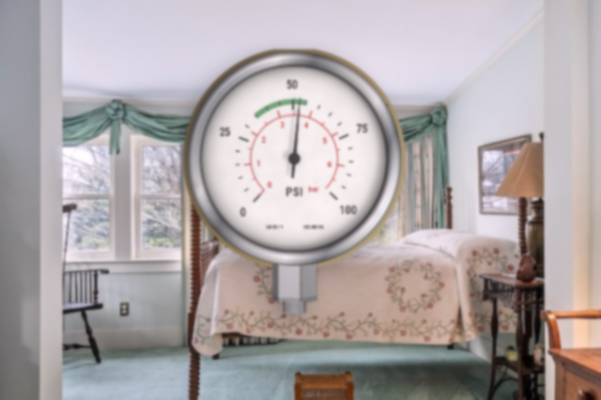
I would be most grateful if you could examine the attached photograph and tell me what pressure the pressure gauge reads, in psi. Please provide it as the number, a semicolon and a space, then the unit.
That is 52.5; psi
